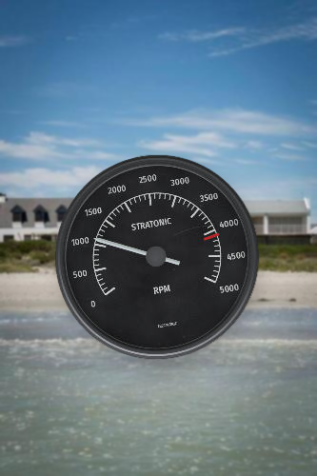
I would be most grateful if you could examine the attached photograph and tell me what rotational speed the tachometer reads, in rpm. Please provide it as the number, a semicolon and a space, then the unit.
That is 1100; rpm
